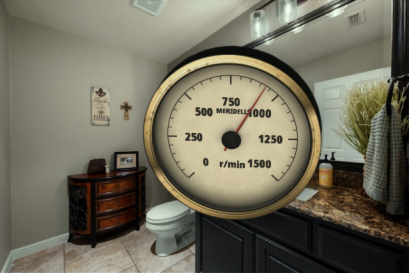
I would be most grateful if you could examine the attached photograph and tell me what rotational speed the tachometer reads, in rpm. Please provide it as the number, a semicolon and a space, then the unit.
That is 925; rpm
